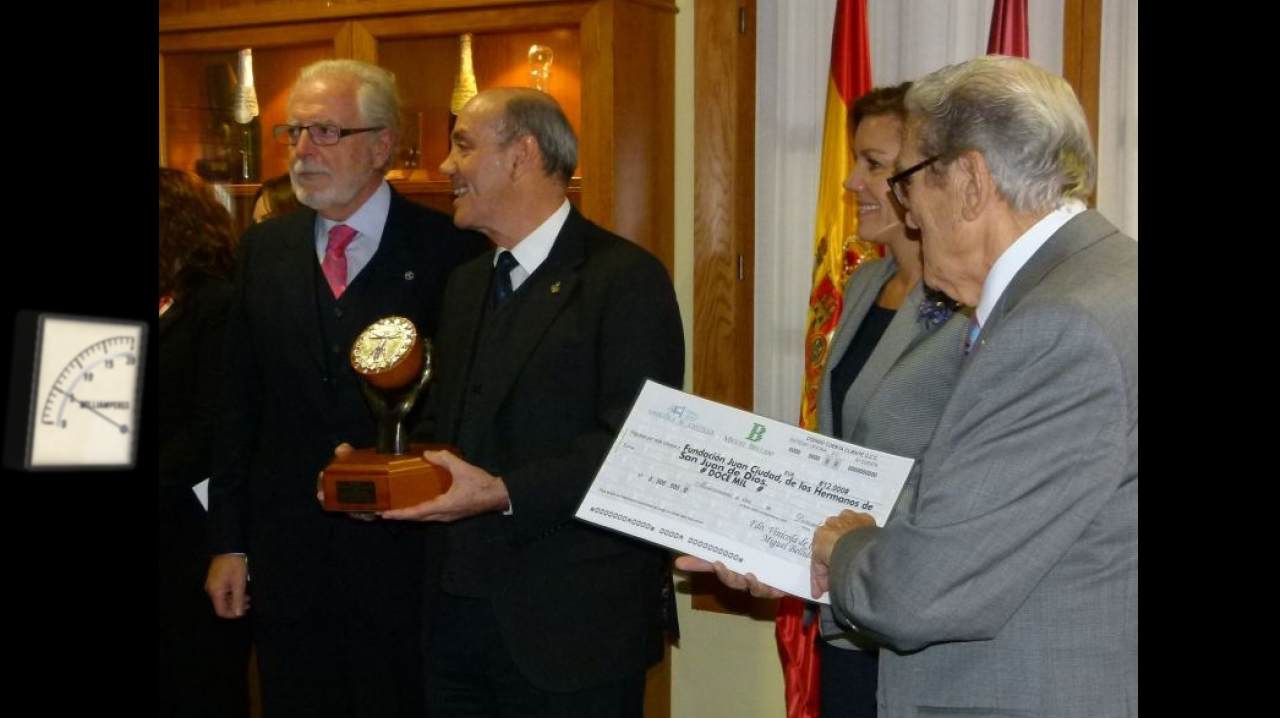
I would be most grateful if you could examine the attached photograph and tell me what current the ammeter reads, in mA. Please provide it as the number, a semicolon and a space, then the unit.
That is 5; mA
